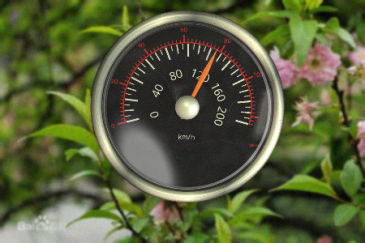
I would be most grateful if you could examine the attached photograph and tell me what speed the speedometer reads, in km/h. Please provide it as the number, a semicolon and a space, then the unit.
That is 125; km/h
